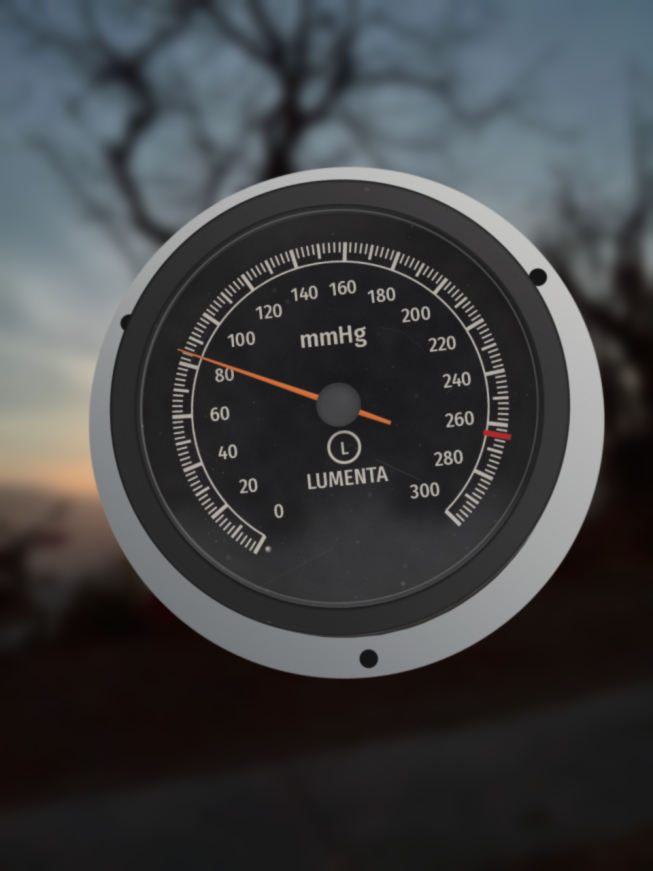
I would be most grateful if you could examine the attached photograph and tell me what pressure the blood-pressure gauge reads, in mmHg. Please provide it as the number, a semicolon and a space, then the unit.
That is 84; mmHg
